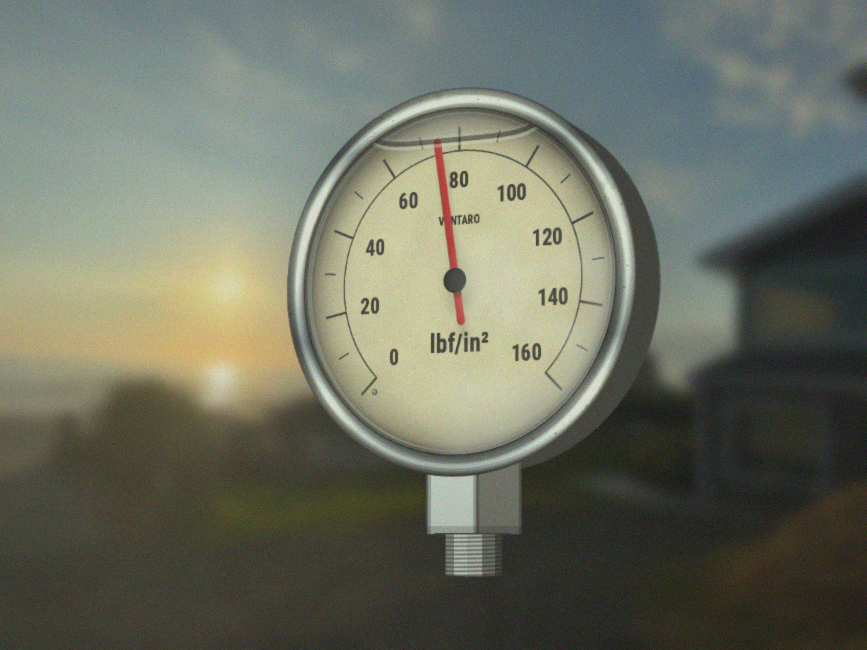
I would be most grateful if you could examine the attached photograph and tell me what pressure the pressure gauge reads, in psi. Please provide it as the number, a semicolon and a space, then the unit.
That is 75; psi
